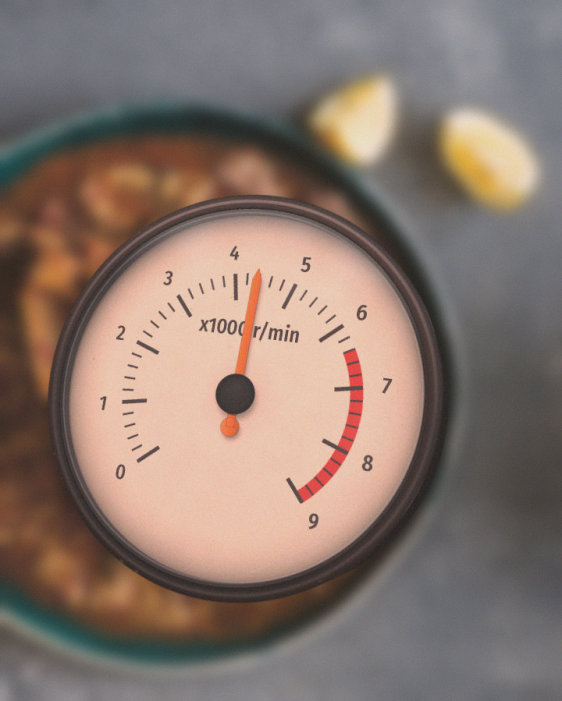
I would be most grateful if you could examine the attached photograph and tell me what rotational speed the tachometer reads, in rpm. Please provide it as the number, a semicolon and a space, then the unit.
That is 4400; rpm
